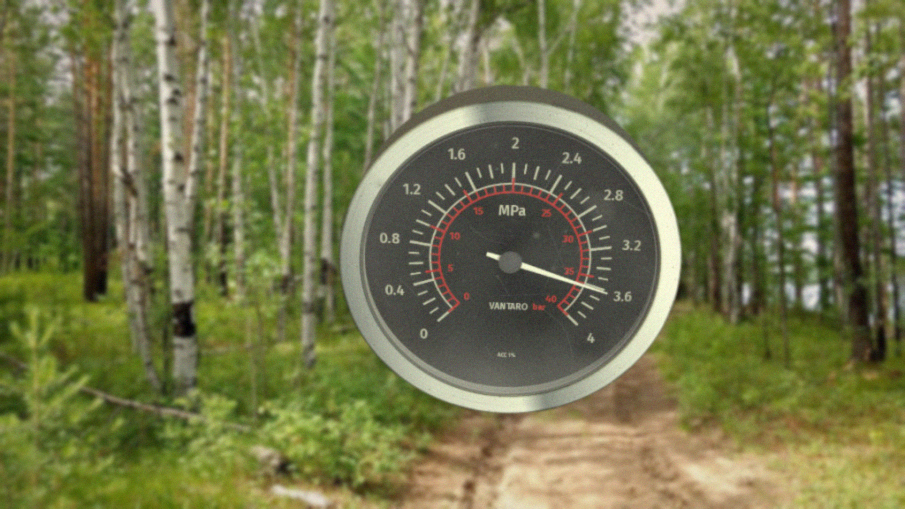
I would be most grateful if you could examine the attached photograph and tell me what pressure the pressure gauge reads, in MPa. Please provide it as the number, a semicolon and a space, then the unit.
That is 3.6; MPa
